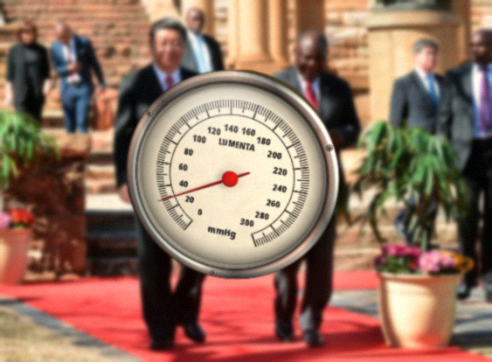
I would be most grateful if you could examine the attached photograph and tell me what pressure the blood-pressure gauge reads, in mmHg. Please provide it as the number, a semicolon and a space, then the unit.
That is 30; mmHg
